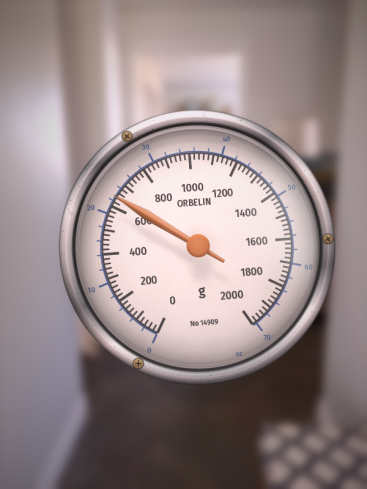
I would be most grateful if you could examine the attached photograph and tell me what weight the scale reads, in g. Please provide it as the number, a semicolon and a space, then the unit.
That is 640; g
